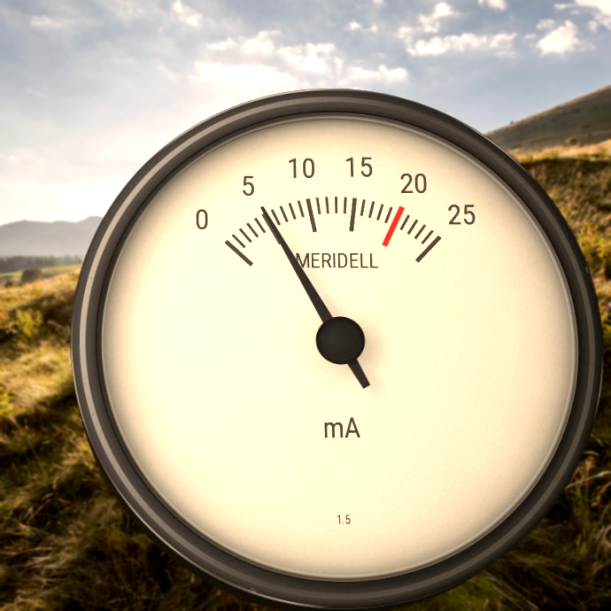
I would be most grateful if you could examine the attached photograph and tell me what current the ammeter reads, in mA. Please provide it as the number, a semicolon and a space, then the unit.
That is 5; mA
